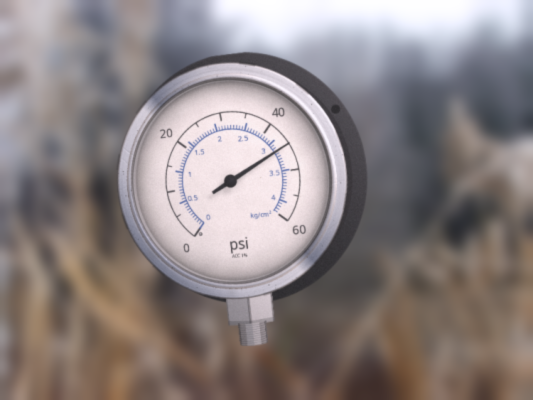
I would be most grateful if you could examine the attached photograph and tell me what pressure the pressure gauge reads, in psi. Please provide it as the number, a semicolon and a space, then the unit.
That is 45; psi
